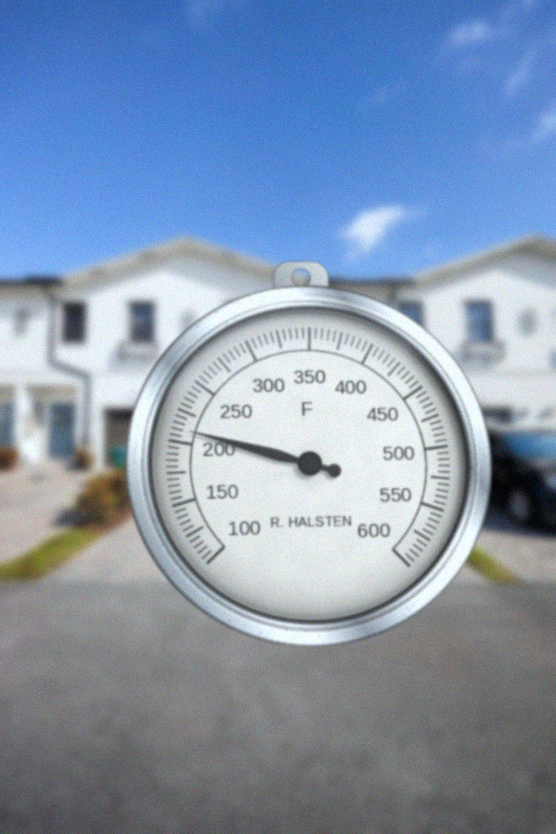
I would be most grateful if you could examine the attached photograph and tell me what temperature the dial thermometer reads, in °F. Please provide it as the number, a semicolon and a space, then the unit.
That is 210; °F
